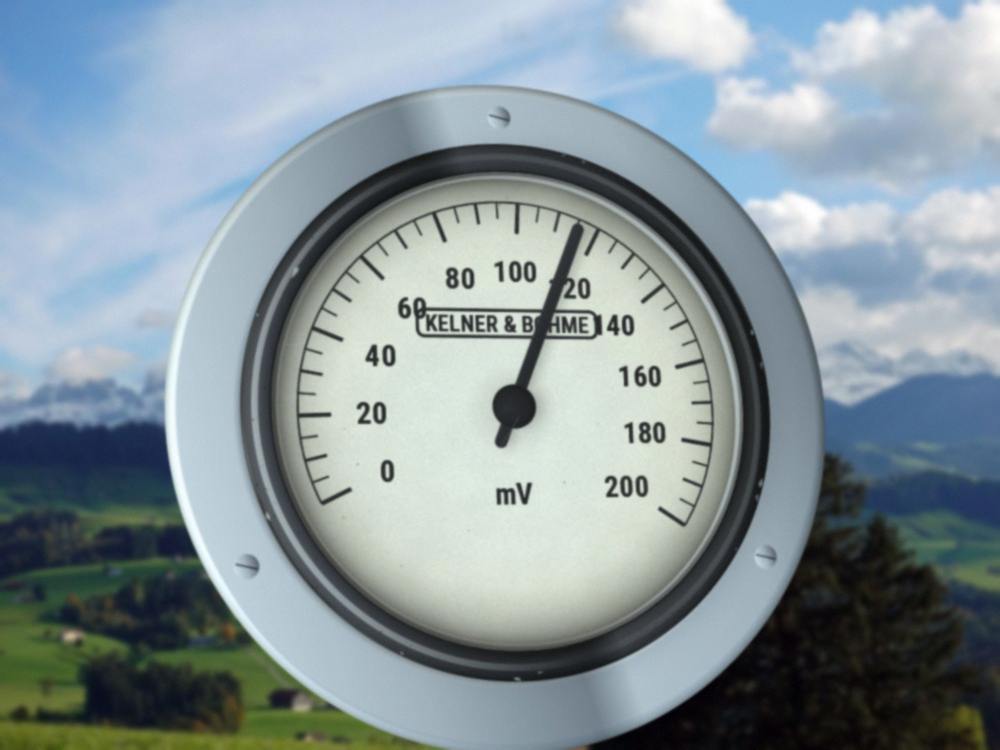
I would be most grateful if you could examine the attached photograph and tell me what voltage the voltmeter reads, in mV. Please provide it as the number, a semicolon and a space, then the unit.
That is 115; mV
